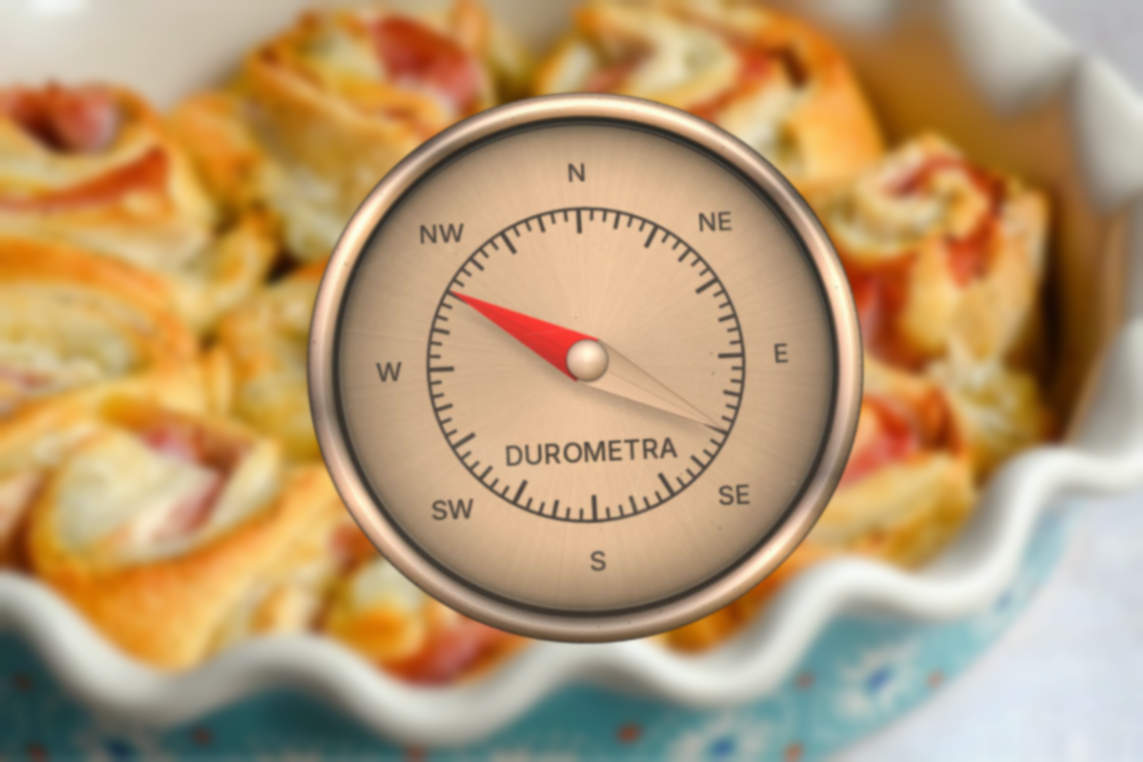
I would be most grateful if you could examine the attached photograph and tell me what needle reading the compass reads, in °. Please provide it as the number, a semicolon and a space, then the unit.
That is 300; °
